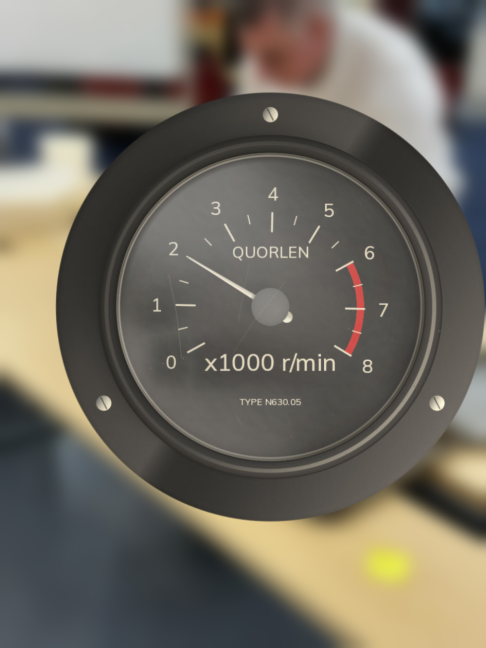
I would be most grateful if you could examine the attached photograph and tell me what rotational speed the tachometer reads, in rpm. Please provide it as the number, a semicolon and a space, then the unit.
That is 2000; rpm
